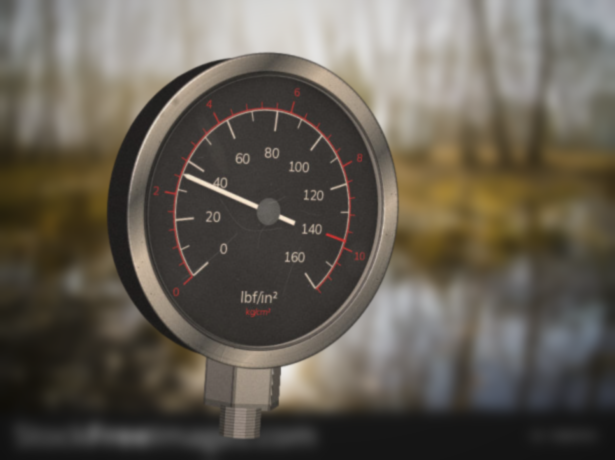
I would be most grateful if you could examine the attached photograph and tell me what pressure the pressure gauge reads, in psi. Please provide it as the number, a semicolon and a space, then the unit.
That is 35; psi
